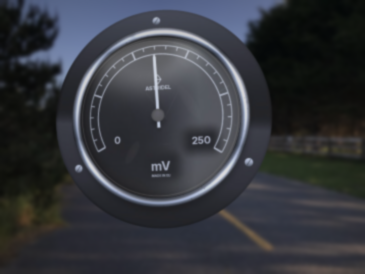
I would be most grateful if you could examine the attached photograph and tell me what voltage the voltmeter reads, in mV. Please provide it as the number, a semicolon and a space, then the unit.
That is 120; mV
